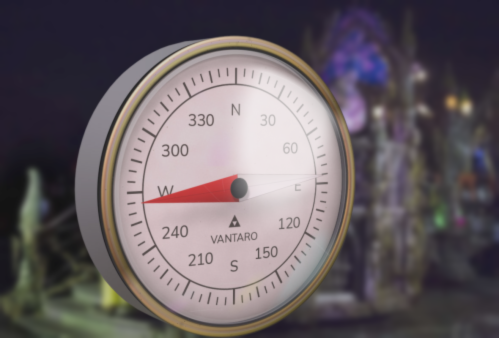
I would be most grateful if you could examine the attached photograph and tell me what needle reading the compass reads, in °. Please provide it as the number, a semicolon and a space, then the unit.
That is 265; °
